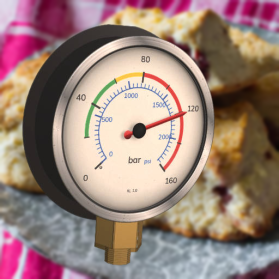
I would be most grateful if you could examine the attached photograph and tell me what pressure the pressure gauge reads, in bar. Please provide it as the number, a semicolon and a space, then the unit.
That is 120; bar
